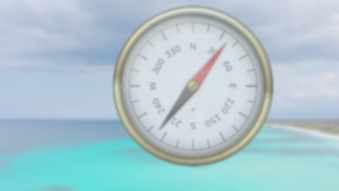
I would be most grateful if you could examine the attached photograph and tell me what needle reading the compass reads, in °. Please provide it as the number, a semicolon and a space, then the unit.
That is 37.5; °
